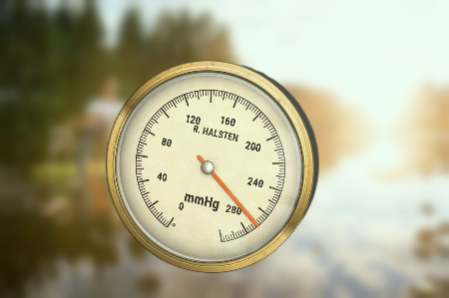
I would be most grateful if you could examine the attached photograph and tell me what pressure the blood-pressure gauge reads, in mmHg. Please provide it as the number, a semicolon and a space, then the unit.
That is 270; mmHg
